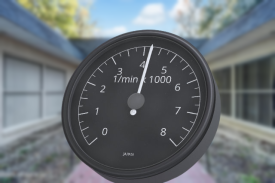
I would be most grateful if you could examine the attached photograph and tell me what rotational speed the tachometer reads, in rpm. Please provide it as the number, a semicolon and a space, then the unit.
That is 4250; rpm
